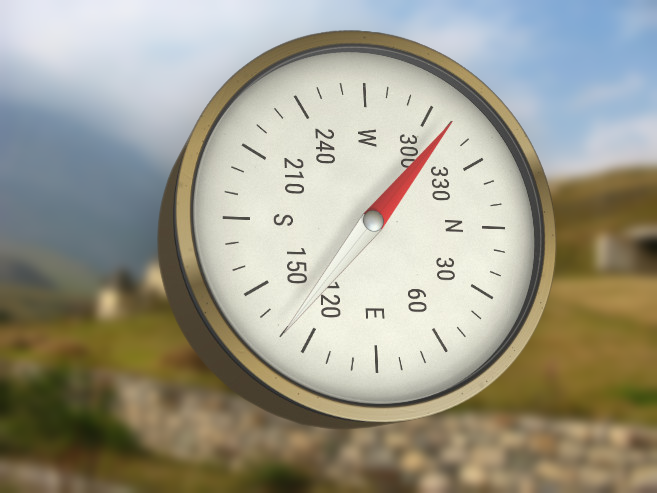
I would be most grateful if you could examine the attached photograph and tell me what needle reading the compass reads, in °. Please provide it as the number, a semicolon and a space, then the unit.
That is 310; °
